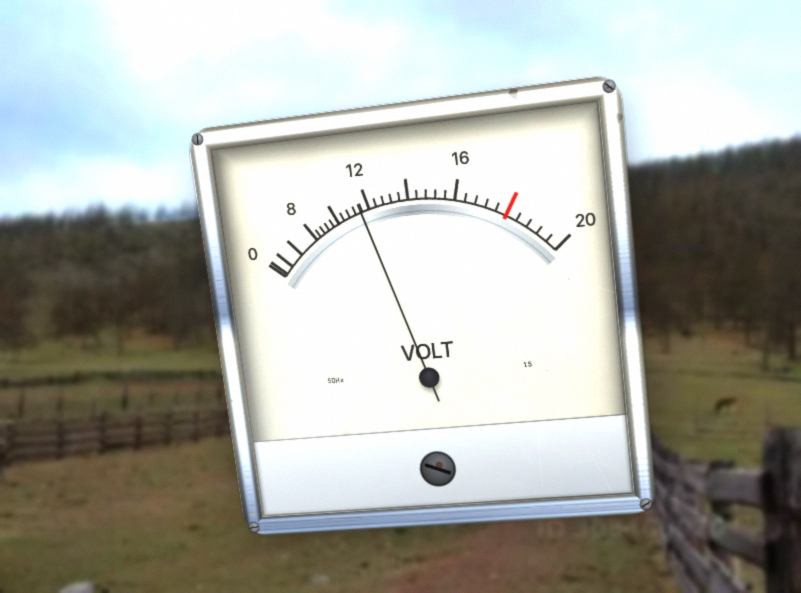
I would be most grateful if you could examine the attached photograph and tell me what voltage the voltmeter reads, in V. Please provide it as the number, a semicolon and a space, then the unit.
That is 11.6; V
